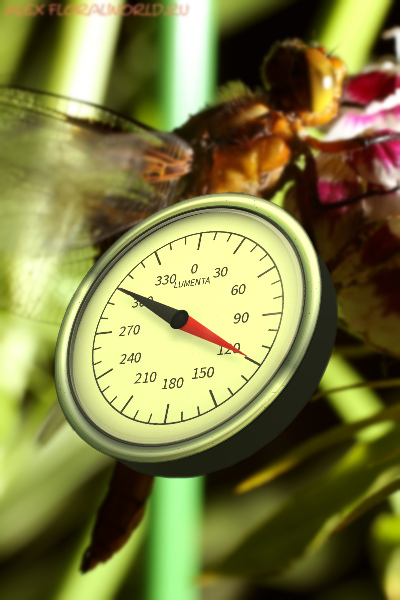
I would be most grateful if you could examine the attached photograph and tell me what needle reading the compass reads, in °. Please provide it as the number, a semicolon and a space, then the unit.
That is 120; °
